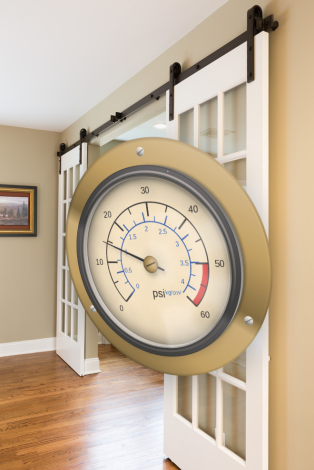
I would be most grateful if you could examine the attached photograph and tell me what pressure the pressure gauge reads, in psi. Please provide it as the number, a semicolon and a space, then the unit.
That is 15; psi
